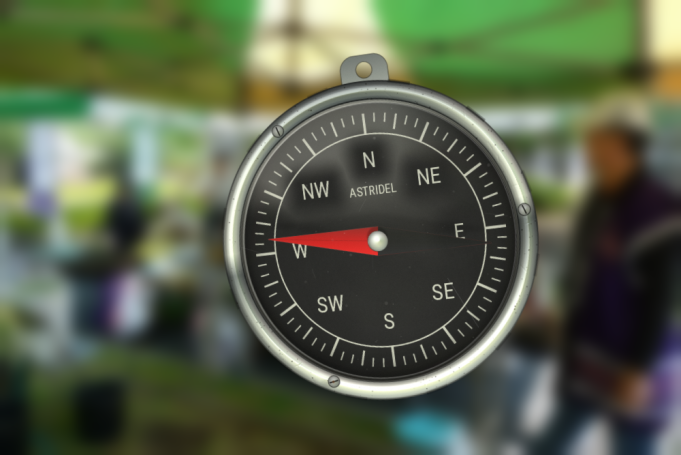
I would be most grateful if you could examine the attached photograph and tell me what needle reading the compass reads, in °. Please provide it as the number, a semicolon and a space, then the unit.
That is 277.5; °
